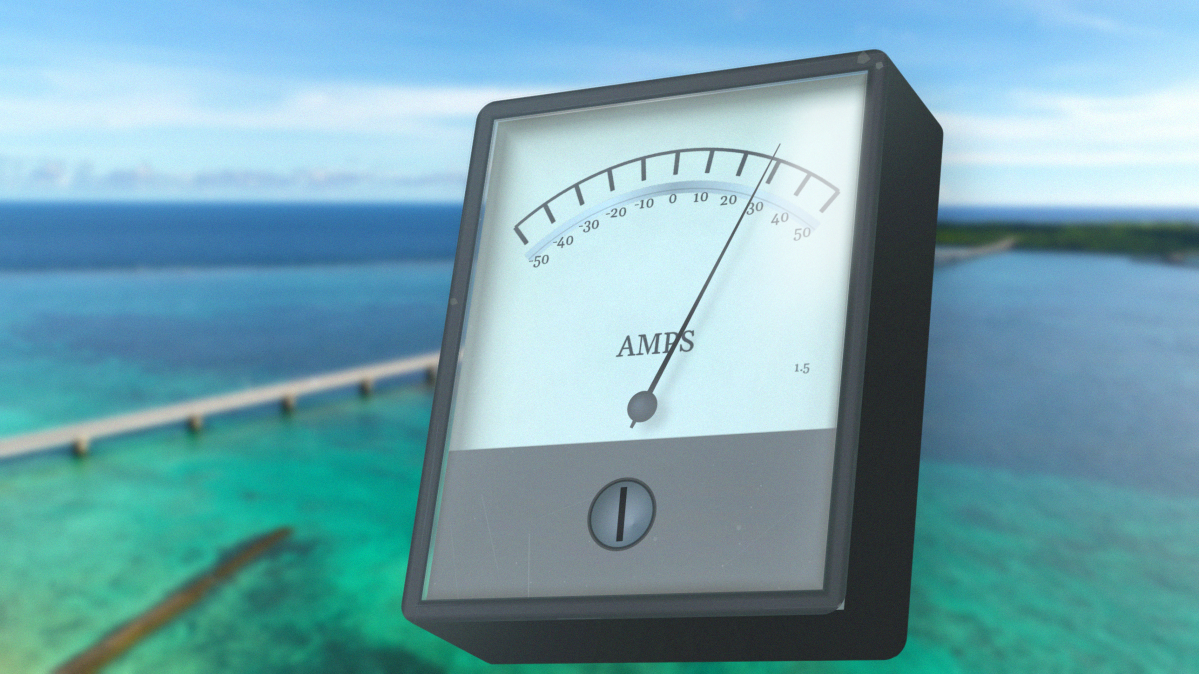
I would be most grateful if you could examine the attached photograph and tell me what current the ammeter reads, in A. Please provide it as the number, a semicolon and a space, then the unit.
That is 30; A
